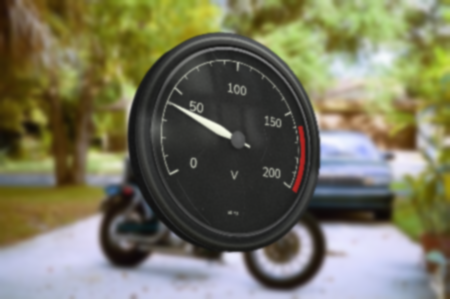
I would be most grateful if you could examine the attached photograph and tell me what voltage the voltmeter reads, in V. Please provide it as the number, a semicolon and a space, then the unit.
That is 40; V
